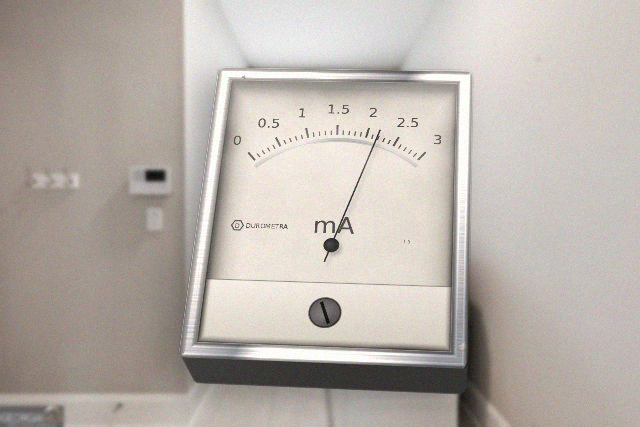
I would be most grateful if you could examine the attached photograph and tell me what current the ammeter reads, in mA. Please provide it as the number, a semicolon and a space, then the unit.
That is 2.2; mA
